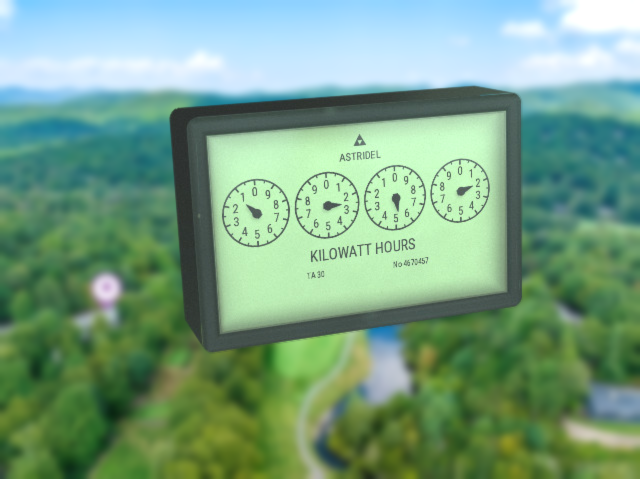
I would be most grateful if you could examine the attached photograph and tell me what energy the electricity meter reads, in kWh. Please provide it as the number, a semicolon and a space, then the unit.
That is 1252; kWh
